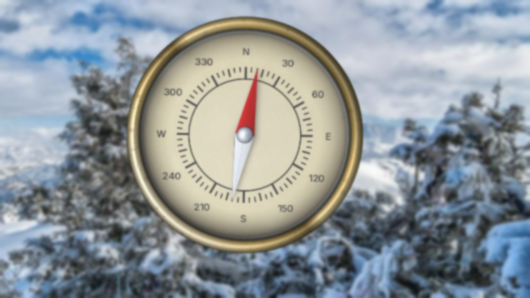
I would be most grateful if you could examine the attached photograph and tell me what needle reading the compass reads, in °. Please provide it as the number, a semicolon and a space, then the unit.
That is 10; °
